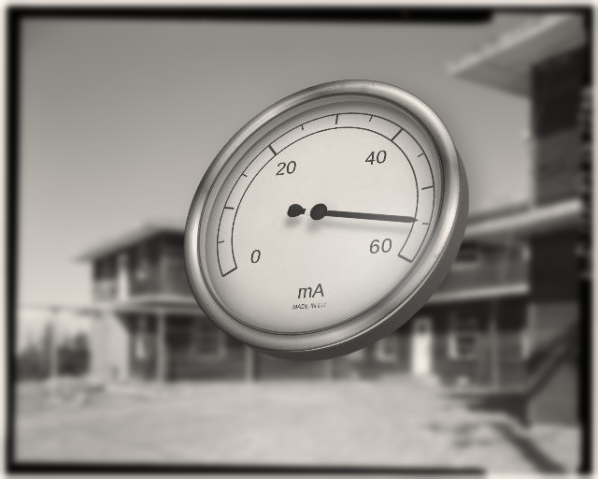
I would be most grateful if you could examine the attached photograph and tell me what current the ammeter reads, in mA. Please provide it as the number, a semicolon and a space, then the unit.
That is 55; mA
